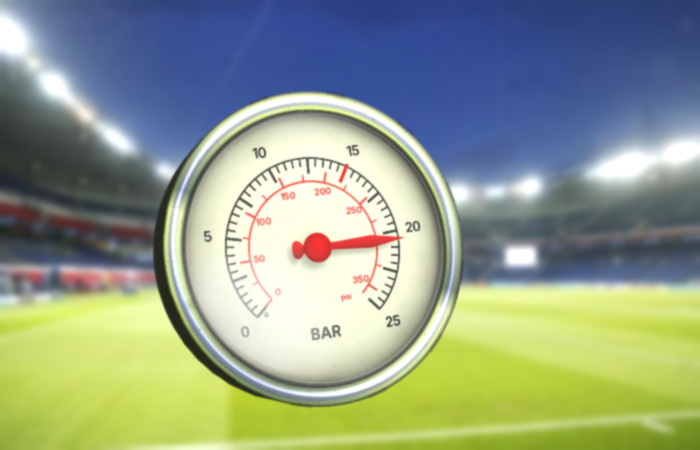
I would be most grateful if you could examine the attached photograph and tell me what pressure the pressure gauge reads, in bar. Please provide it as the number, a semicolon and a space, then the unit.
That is 20.5; bar
